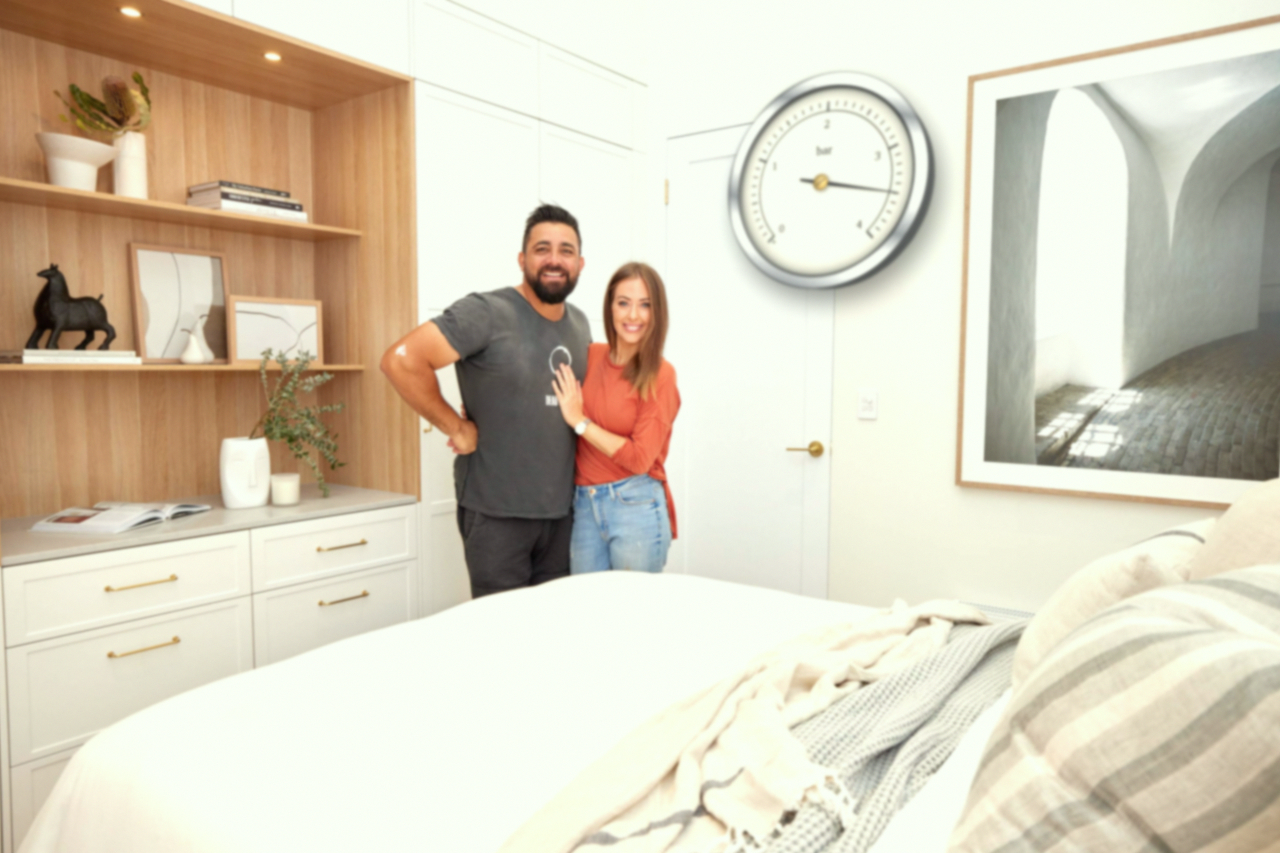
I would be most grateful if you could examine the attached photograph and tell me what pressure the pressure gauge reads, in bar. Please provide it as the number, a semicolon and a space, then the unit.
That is 3.5; bar
